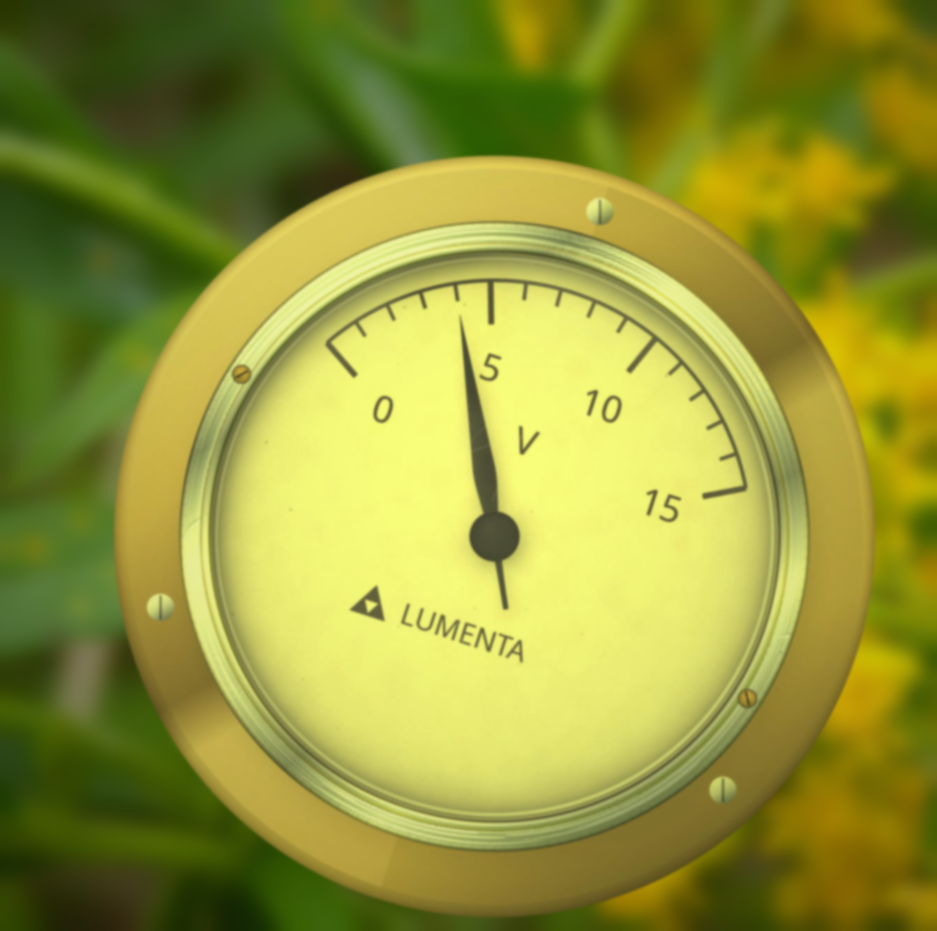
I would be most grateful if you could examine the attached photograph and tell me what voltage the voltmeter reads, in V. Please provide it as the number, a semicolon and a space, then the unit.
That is 4; V
